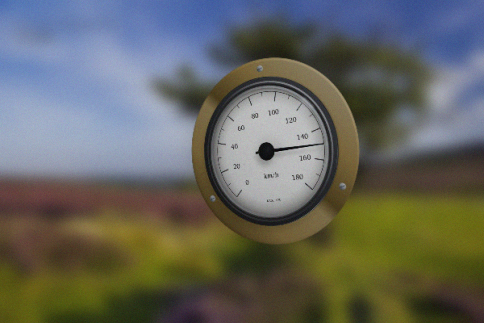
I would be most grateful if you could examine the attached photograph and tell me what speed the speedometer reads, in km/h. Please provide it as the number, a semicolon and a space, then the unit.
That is 150; km/h
